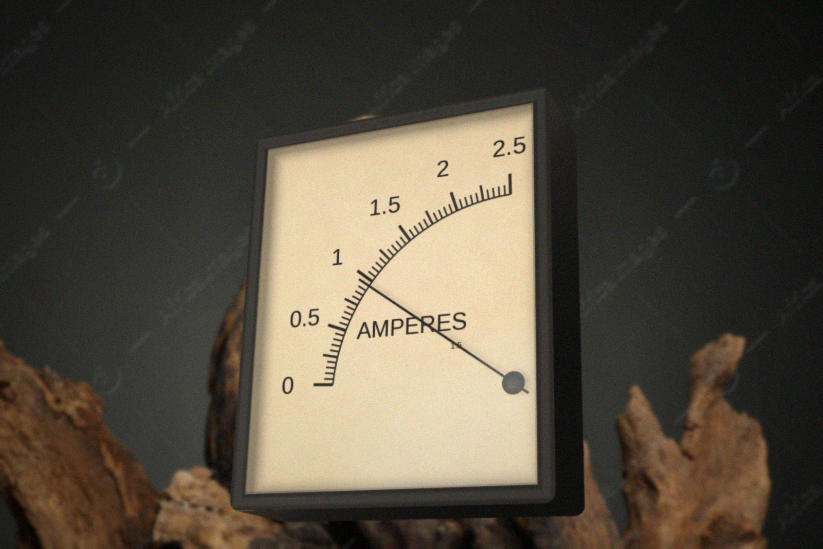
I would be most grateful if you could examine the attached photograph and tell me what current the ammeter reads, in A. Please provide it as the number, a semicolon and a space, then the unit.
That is 0.95; A
